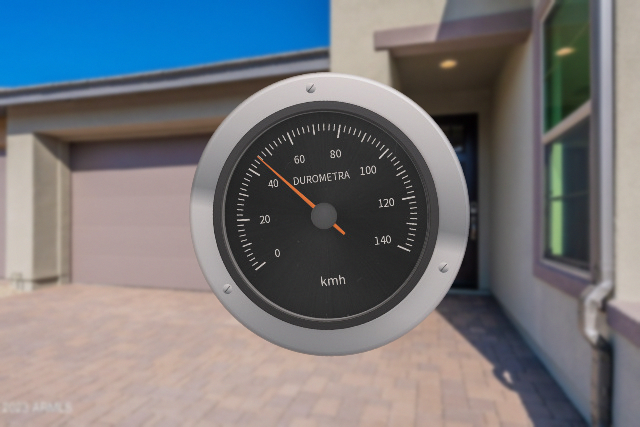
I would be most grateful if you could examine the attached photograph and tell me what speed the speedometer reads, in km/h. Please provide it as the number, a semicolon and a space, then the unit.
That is 46; km/h
